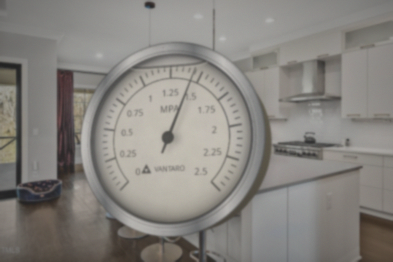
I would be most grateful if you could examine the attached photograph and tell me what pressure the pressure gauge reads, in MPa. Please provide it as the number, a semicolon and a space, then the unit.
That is 1.45; MPa
